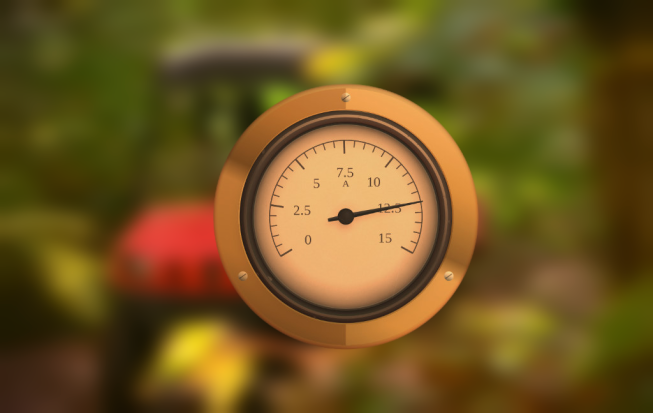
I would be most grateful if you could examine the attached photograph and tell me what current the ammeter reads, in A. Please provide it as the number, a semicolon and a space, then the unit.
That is 12.5; A
